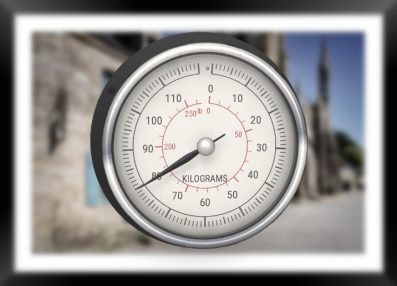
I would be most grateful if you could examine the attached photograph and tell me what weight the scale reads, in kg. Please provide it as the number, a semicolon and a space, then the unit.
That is 80; kg
